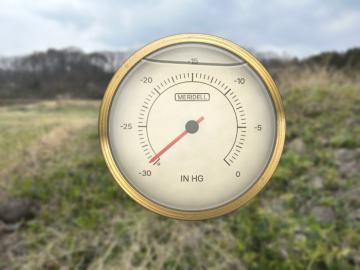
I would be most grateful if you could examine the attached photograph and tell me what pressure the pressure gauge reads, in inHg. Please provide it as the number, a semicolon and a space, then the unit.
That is -29.5; inHg
